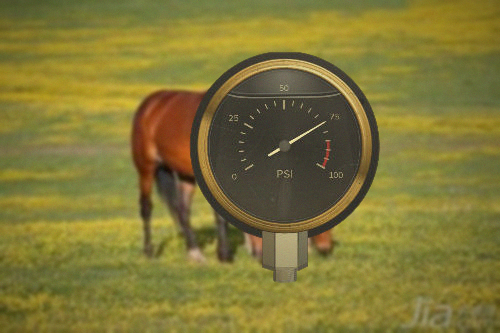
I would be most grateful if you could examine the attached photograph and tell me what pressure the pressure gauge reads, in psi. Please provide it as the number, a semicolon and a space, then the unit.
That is 75; psi
